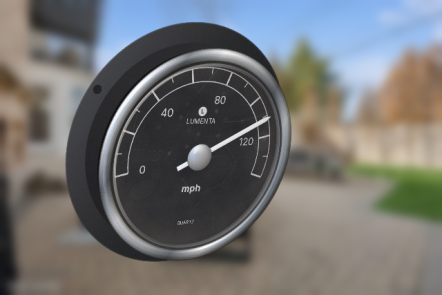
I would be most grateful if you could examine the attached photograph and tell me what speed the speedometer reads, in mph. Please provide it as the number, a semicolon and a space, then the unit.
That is 110; mph
